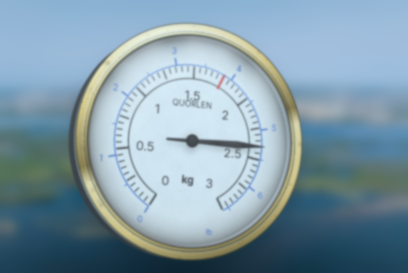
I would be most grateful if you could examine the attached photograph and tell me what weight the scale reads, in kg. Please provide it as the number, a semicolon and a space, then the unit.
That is 2.4; kg
